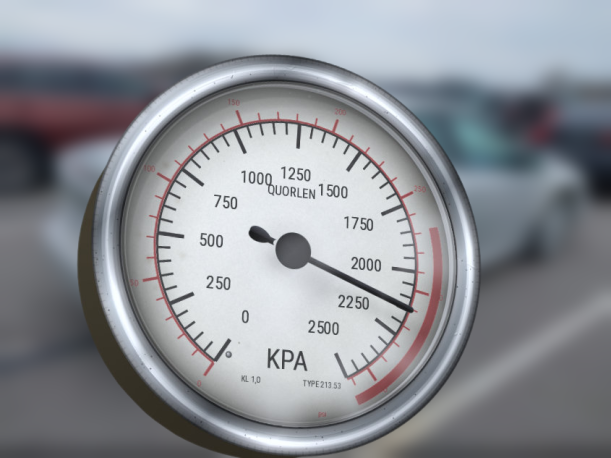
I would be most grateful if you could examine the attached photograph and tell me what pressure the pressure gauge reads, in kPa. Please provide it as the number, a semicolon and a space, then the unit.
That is 2150; kPa
